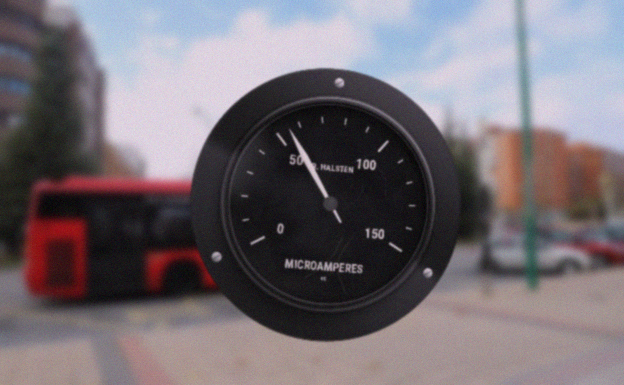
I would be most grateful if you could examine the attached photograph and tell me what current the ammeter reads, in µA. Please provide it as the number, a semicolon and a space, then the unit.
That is 55; µA
